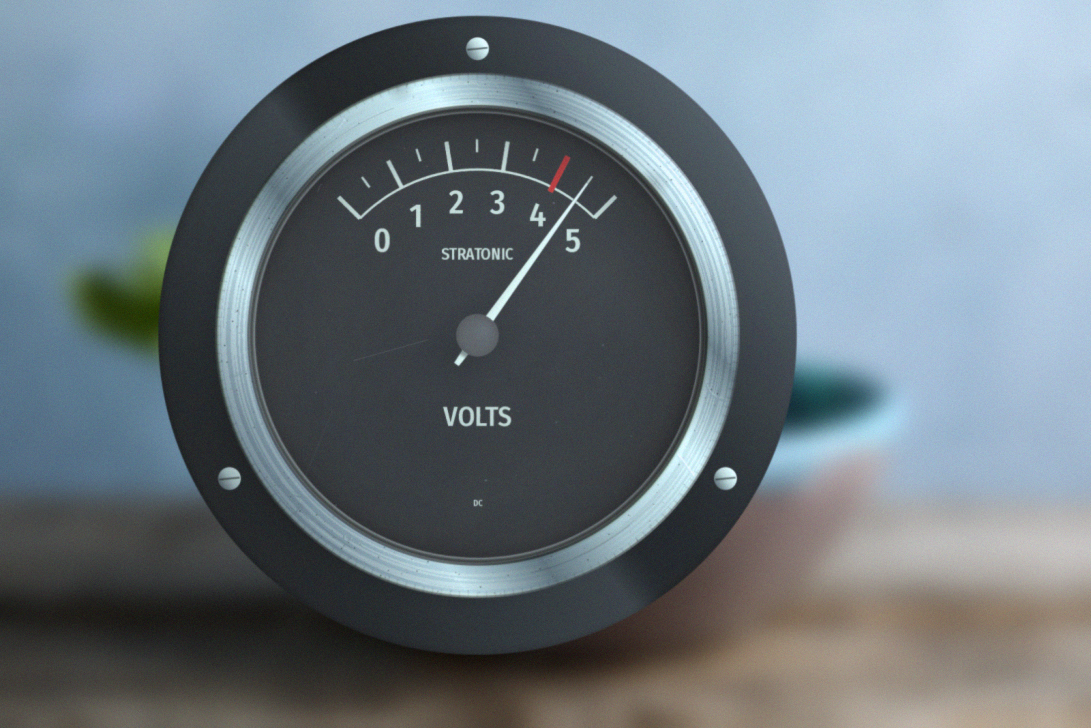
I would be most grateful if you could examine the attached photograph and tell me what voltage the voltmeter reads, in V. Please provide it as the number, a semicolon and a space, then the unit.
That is 4.5; V
